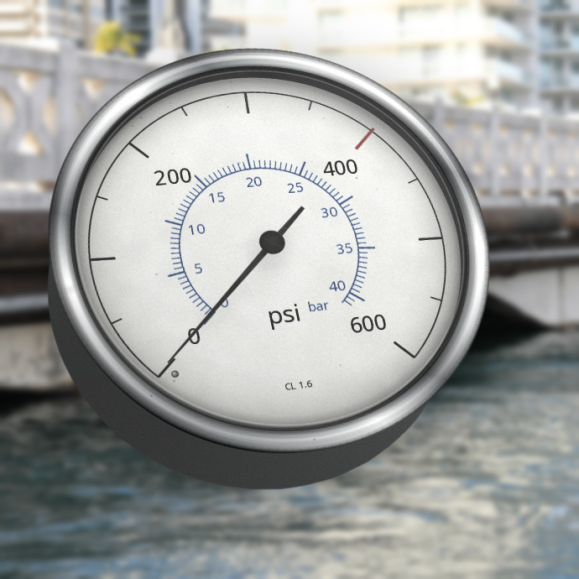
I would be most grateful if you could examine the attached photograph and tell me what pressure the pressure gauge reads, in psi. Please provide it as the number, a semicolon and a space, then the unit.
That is 0; psi
